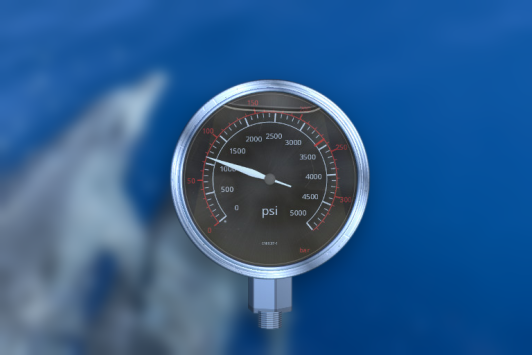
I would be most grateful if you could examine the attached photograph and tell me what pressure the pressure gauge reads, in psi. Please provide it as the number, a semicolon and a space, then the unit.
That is 1100; psi
